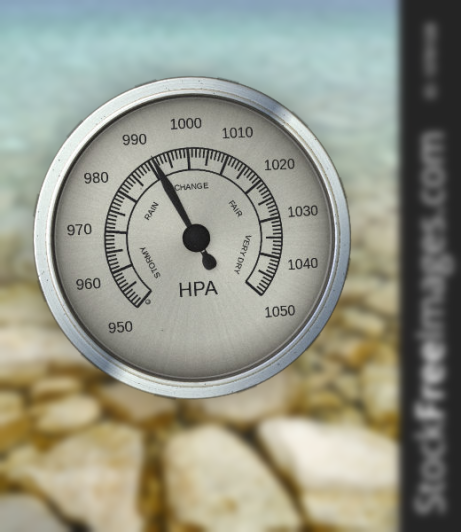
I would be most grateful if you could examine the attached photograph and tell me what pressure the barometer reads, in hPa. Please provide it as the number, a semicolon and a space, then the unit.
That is 991; hPa
